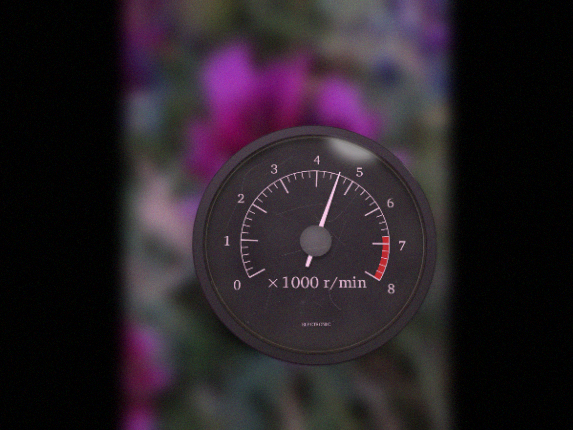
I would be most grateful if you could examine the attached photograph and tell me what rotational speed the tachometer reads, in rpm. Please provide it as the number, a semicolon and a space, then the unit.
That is 4600; rpm
